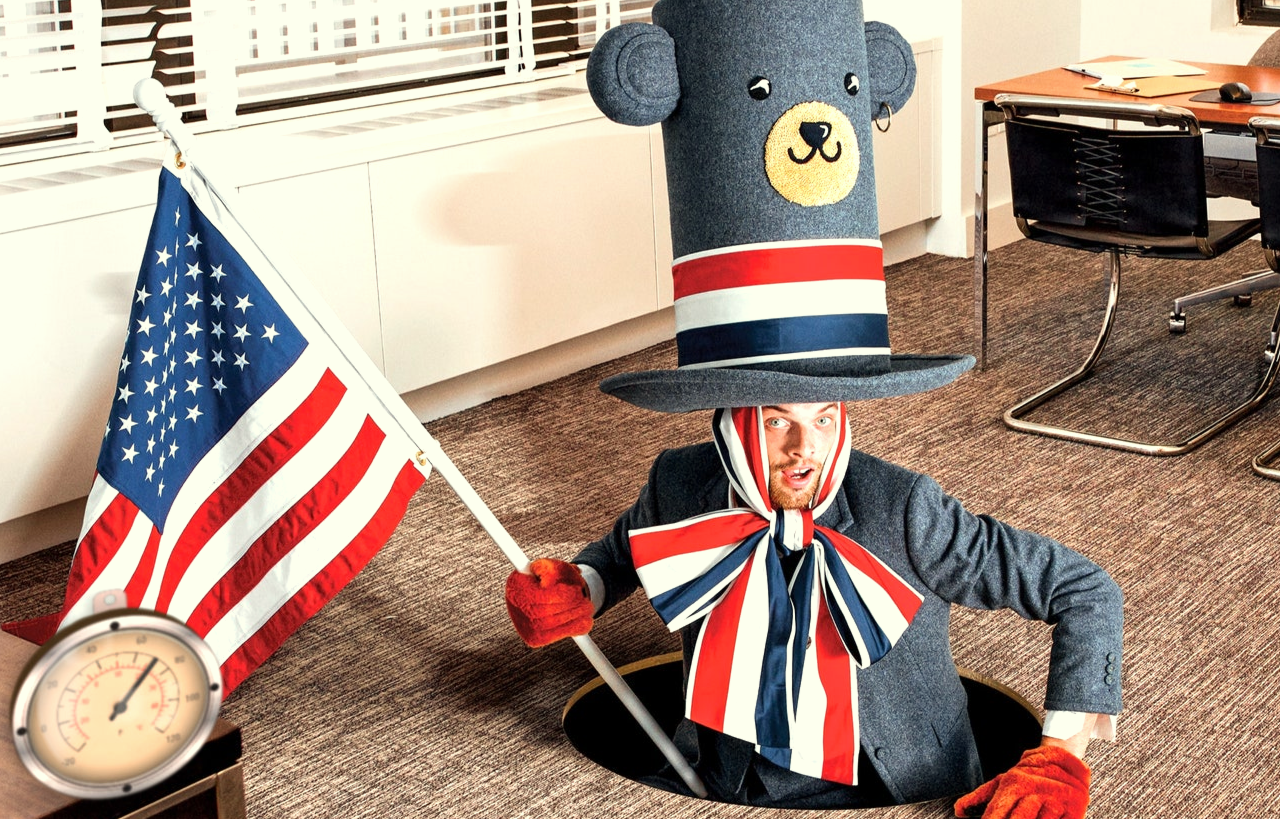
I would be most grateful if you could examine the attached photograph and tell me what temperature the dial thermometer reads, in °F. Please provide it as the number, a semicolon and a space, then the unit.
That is 70; °F
